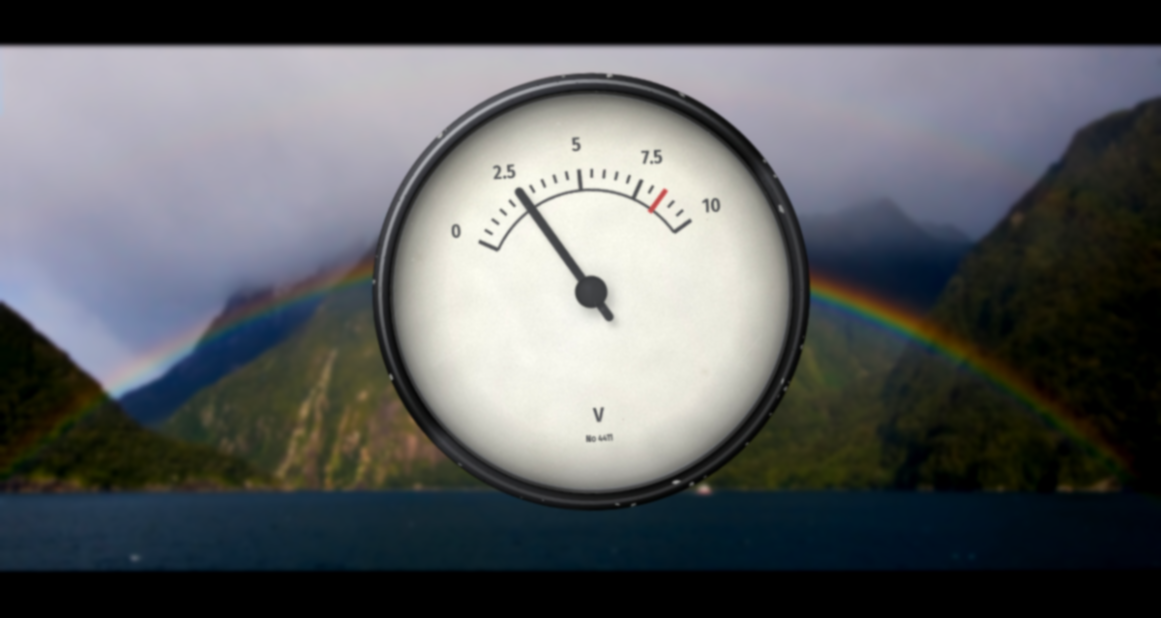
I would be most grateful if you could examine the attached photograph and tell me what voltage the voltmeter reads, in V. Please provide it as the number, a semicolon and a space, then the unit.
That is 2.5; V
